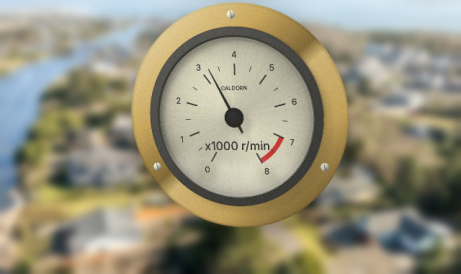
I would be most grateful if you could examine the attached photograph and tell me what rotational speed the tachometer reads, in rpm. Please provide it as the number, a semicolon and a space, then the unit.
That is 3250; rpm
